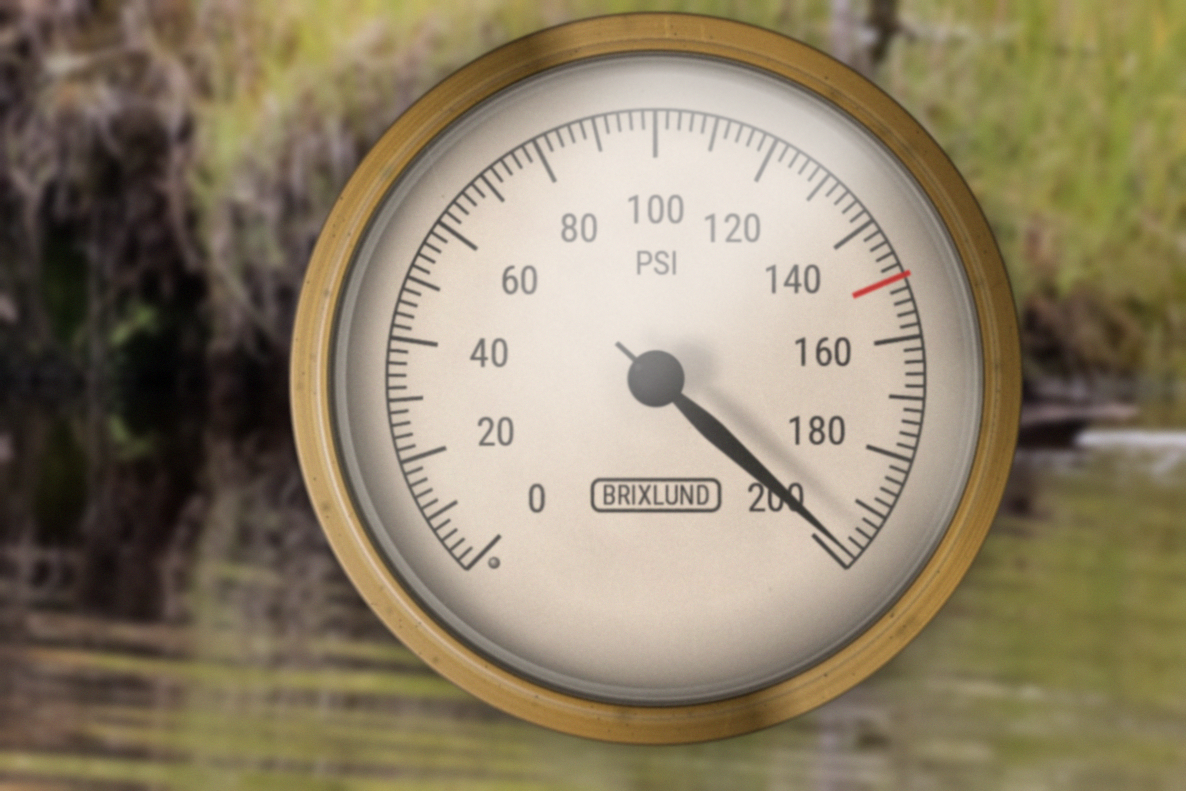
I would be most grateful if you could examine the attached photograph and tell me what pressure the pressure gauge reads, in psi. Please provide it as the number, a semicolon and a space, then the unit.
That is 198; psi
